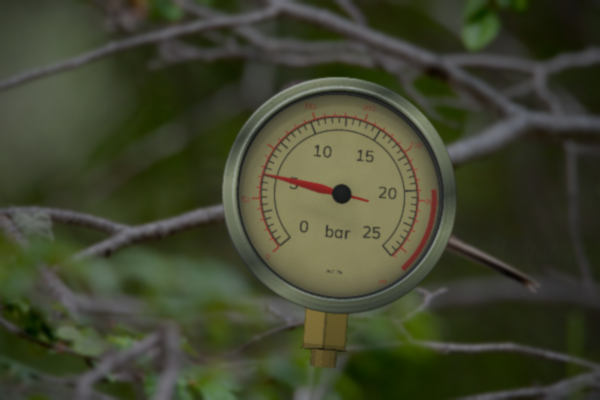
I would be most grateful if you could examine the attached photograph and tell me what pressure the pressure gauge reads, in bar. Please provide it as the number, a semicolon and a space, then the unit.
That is 5; bar
